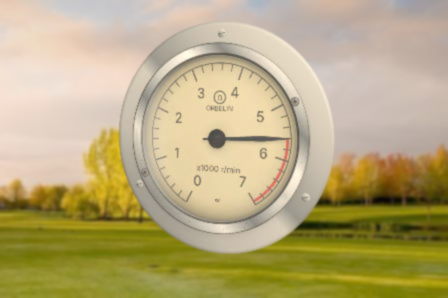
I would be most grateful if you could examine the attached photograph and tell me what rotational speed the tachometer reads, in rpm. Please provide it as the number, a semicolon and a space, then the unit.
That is 5600; rpm
